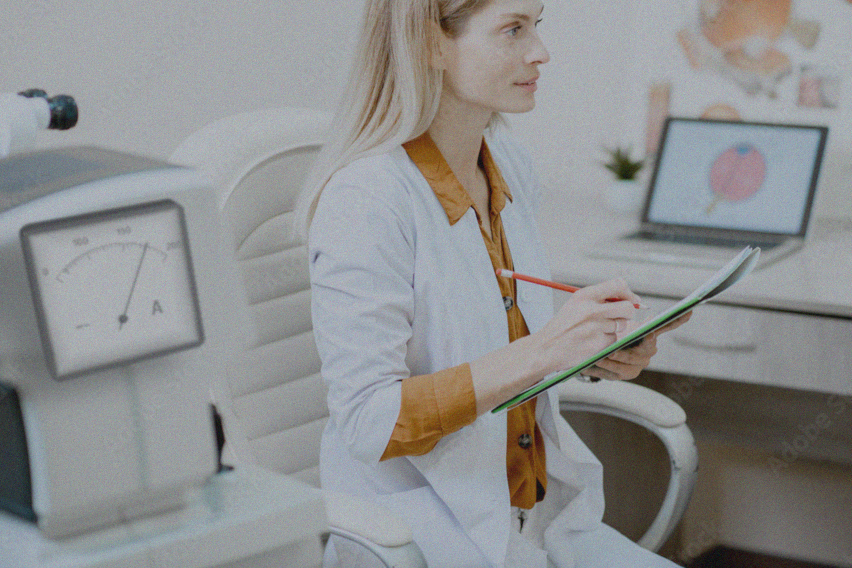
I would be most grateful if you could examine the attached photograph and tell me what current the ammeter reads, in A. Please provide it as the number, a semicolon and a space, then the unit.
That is 175; A
